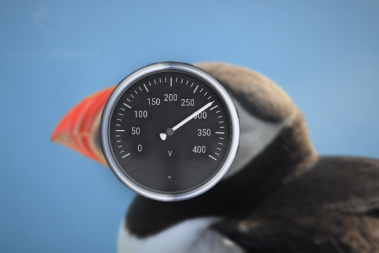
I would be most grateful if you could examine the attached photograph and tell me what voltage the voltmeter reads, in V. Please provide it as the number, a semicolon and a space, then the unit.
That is 290; V
